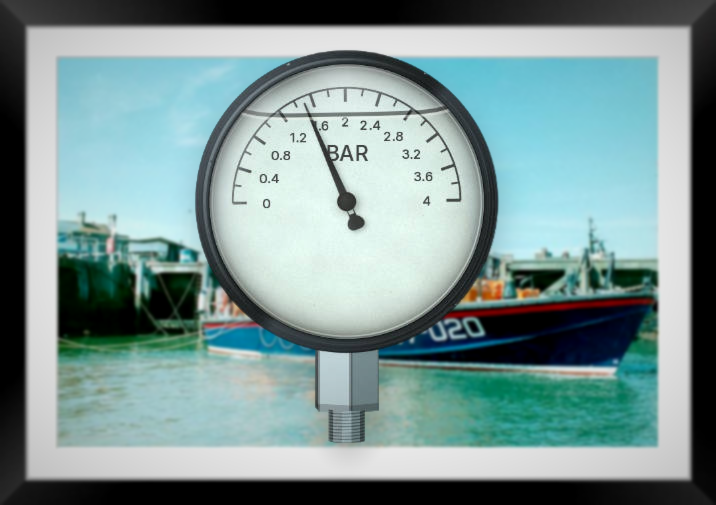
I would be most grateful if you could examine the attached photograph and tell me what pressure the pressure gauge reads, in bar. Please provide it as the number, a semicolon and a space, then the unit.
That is 1.5; bar
